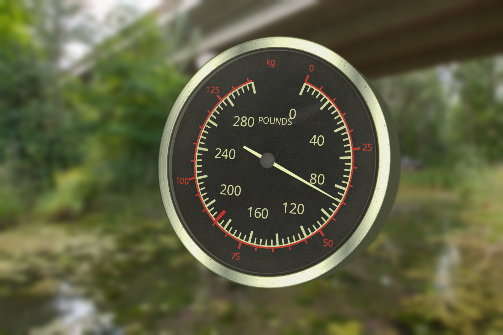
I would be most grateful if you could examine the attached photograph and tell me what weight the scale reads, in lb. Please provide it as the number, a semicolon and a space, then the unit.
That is 88; lb
